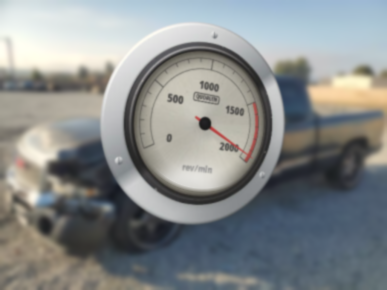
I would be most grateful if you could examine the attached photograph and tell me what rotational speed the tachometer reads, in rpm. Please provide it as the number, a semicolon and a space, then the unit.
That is 1950; rpm
